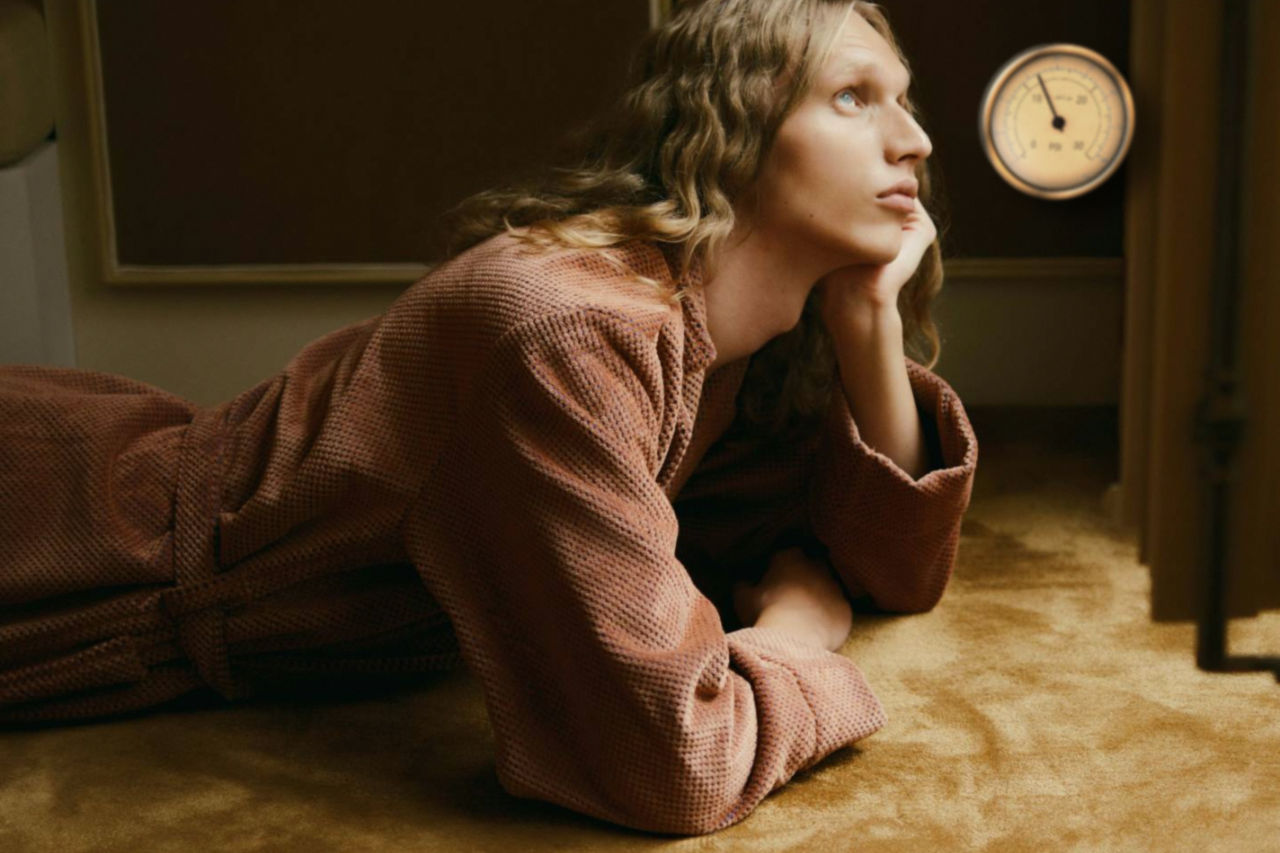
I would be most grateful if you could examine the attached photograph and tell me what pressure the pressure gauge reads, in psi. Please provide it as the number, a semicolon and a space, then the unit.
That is 12; psi
